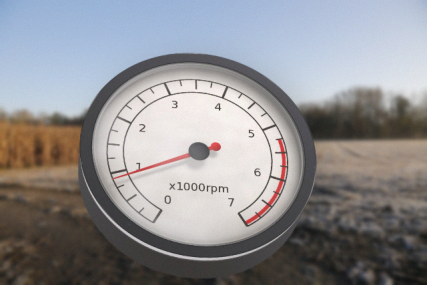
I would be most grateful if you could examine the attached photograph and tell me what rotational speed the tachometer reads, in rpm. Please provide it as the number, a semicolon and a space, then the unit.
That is 875; rpm
